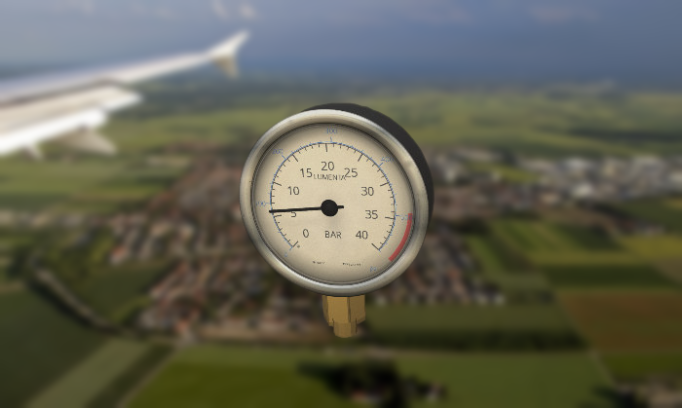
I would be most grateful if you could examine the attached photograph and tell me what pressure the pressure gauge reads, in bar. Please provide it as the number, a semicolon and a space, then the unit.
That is 6; bar
